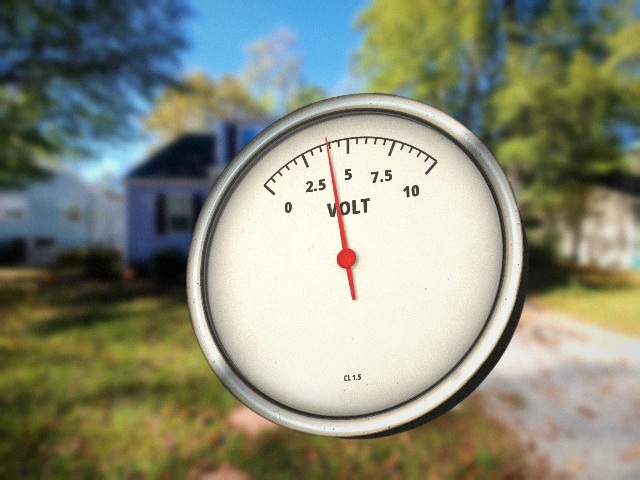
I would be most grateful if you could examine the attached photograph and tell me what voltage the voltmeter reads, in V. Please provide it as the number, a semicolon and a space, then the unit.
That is 4; V
